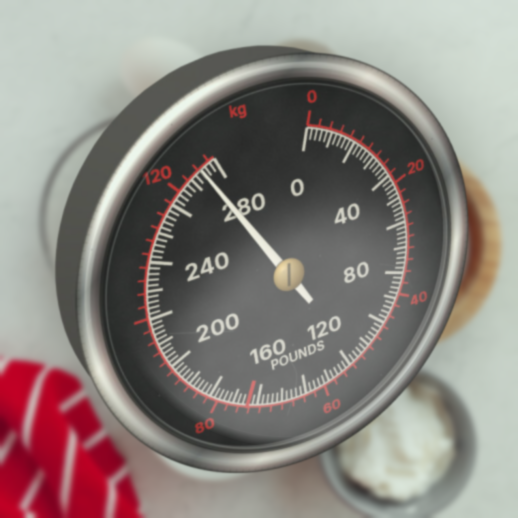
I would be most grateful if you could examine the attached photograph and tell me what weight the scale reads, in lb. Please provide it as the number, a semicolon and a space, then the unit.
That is 274; lb
